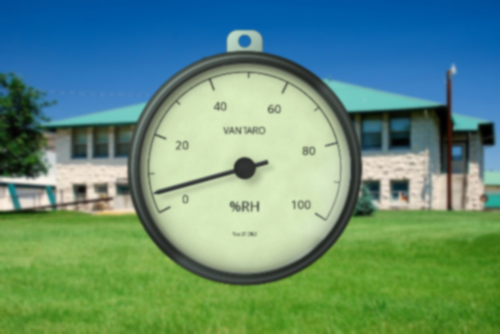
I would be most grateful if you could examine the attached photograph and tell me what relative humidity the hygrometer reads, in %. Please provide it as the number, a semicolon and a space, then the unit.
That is 5; %
